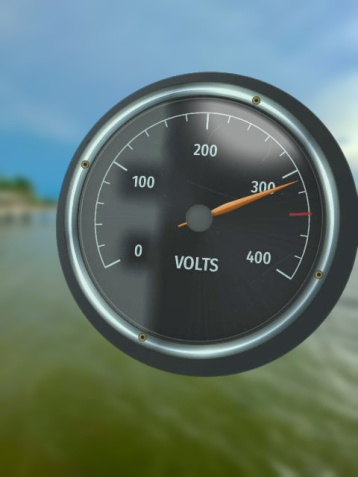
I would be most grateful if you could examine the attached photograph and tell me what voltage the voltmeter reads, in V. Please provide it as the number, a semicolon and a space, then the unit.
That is 310; V
